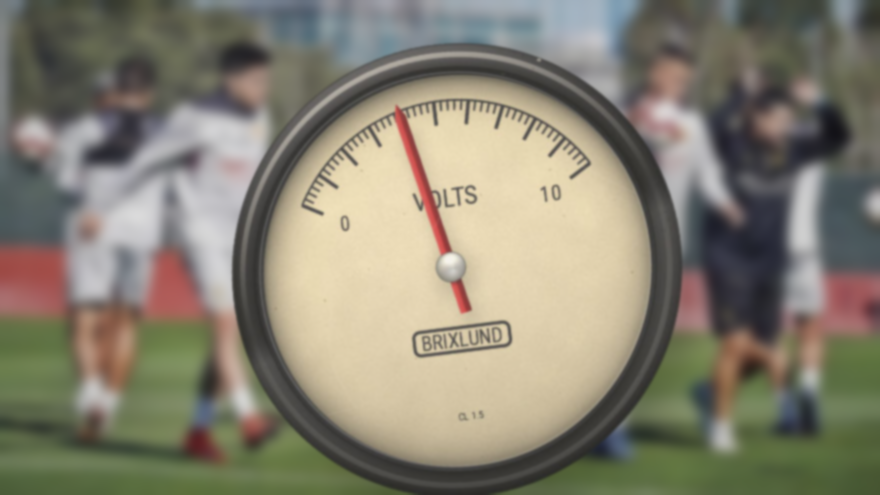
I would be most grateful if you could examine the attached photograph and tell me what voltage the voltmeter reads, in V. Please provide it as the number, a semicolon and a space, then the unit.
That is 4; V
